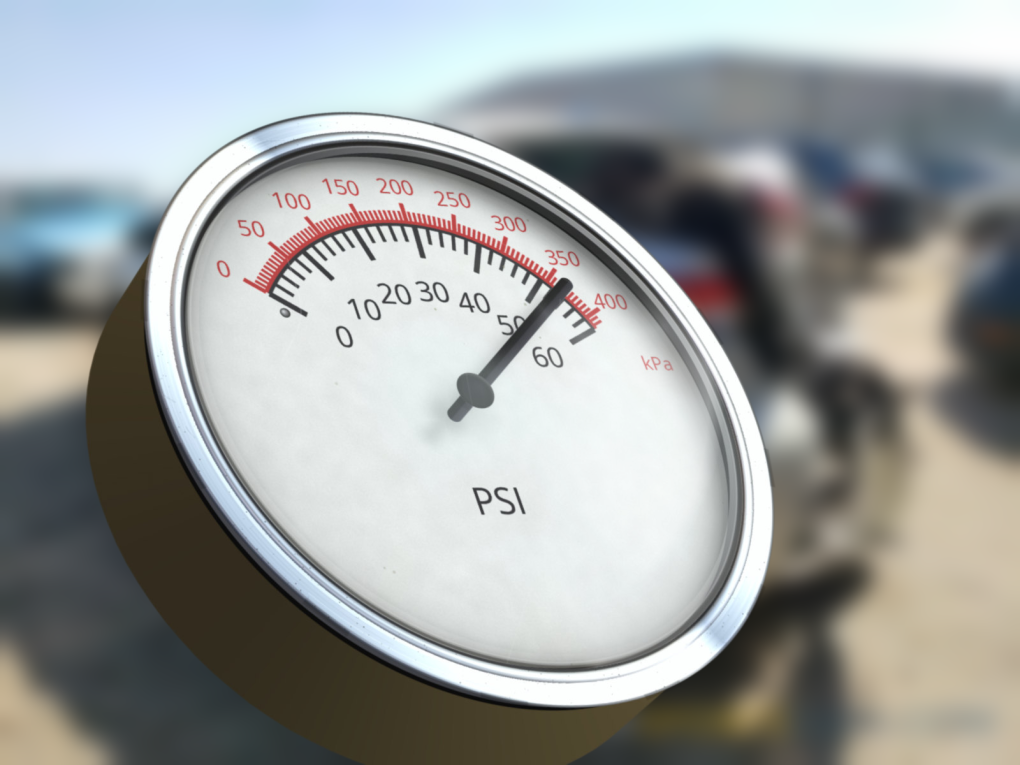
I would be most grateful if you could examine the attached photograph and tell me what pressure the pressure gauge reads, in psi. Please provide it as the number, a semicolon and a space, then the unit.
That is 53; psi
